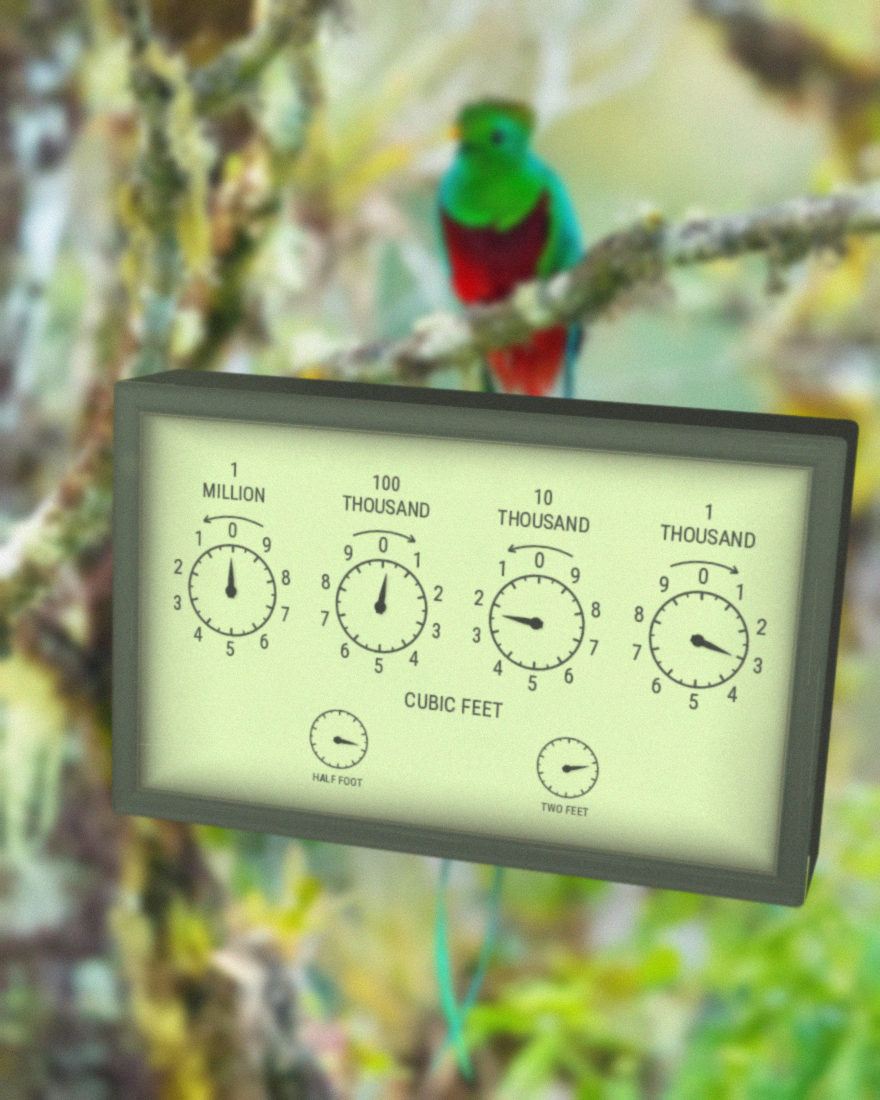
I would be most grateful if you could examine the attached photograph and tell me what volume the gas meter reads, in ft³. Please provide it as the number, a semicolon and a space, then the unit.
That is 2300; ft³
